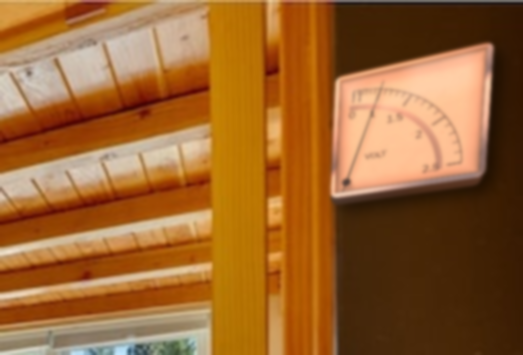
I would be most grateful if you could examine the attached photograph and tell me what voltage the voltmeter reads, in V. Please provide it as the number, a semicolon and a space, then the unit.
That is 1; V
